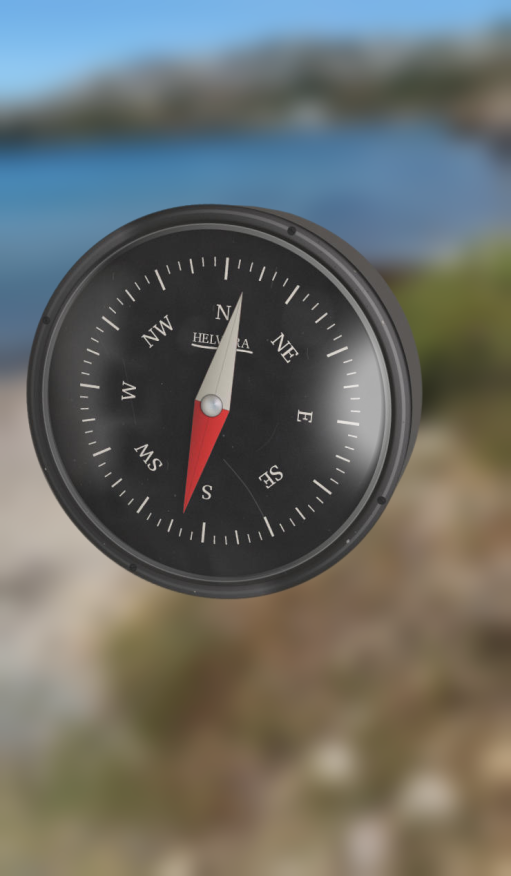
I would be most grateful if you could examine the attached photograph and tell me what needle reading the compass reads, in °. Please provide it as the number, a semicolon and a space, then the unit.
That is 190; °
